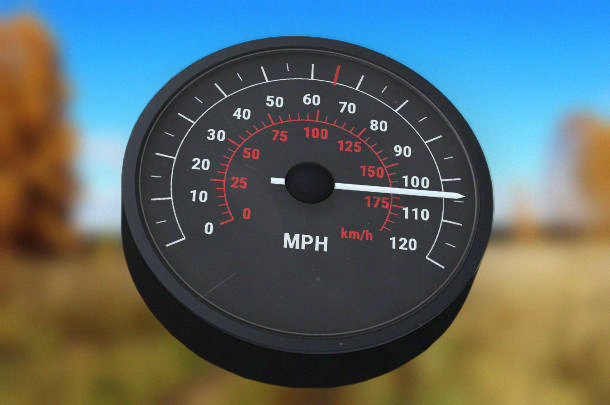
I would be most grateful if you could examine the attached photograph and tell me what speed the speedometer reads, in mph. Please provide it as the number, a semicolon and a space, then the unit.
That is 105; mph
